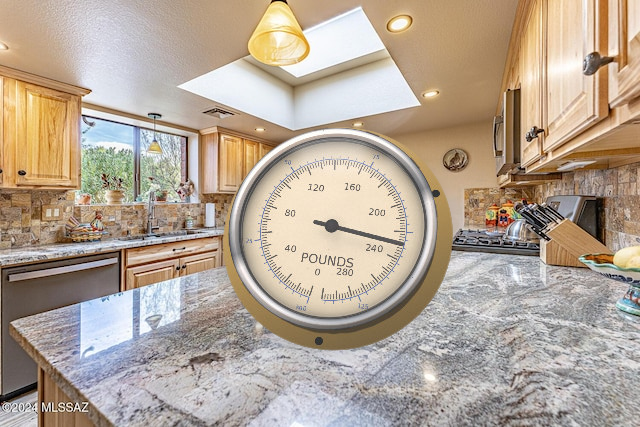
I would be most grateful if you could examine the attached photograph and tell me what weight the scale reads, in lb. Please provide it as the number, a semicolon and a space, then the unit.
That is 230; lb
